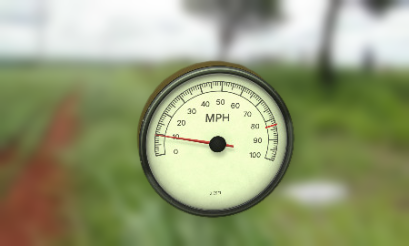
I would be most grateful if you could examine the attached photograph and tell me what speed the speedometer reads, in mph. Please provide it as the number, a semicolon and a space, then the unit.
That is 10; mph
